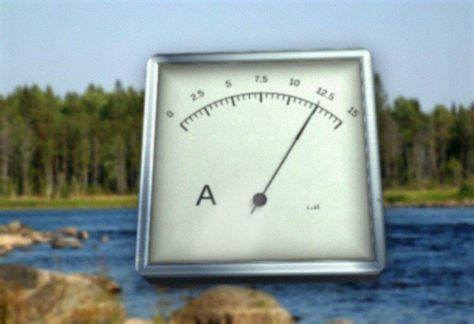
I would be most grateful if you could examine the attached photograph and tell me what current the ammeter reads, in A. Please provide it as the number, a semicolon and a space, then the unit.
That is 12.5; A
